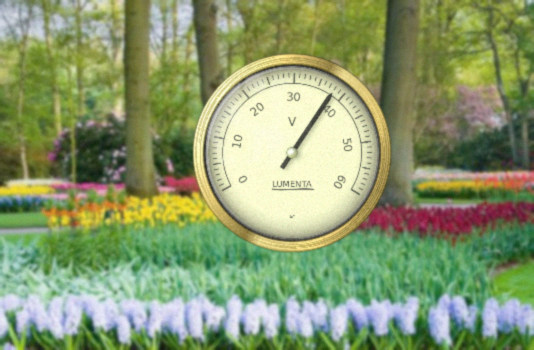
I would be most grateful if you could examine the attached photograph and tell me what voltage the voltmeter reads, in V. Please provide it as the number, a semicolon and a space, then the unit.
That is 38; V
